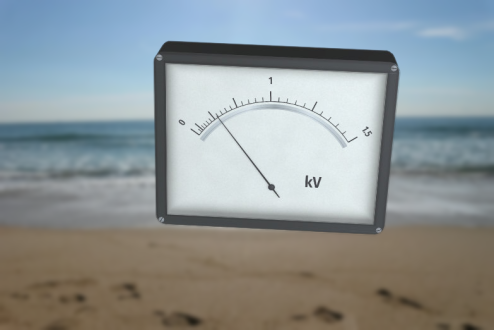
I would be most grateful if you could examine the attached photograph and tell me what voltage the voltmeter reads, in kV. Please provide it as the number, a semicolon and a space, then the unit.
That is 0.55; kV
